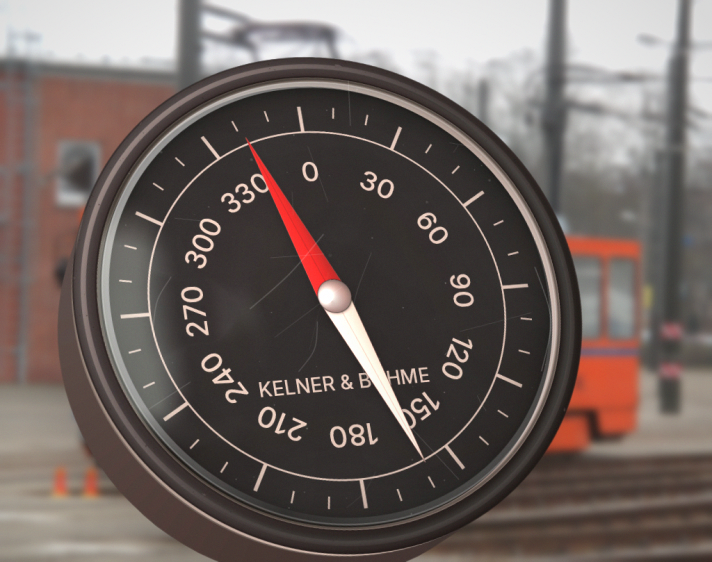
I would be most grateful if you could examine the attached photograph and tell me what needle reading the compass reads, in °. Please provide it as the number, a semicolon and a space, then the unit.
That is 340; °
